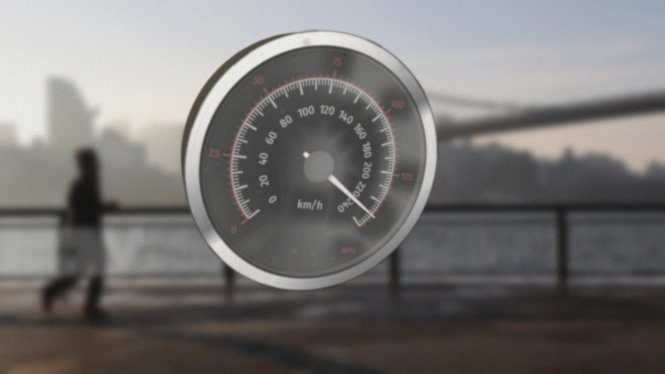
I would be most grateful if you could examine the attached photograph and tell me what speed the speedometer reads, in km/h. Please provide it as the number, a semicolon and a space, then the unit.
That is 230; km/h
